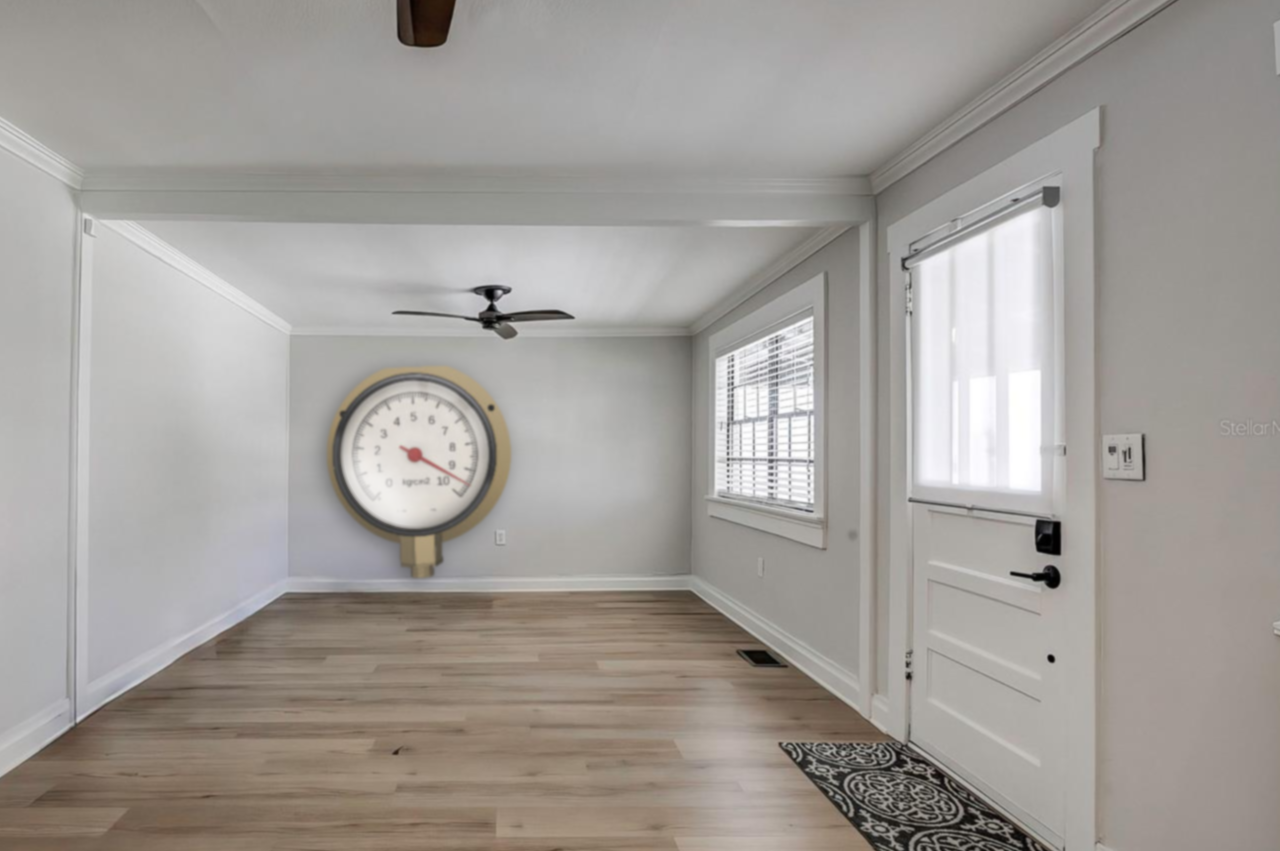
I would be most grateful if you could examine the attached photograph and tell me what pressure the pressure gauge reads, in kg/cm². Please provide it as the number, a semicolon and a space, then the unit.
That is 9.5; kg/cm²
